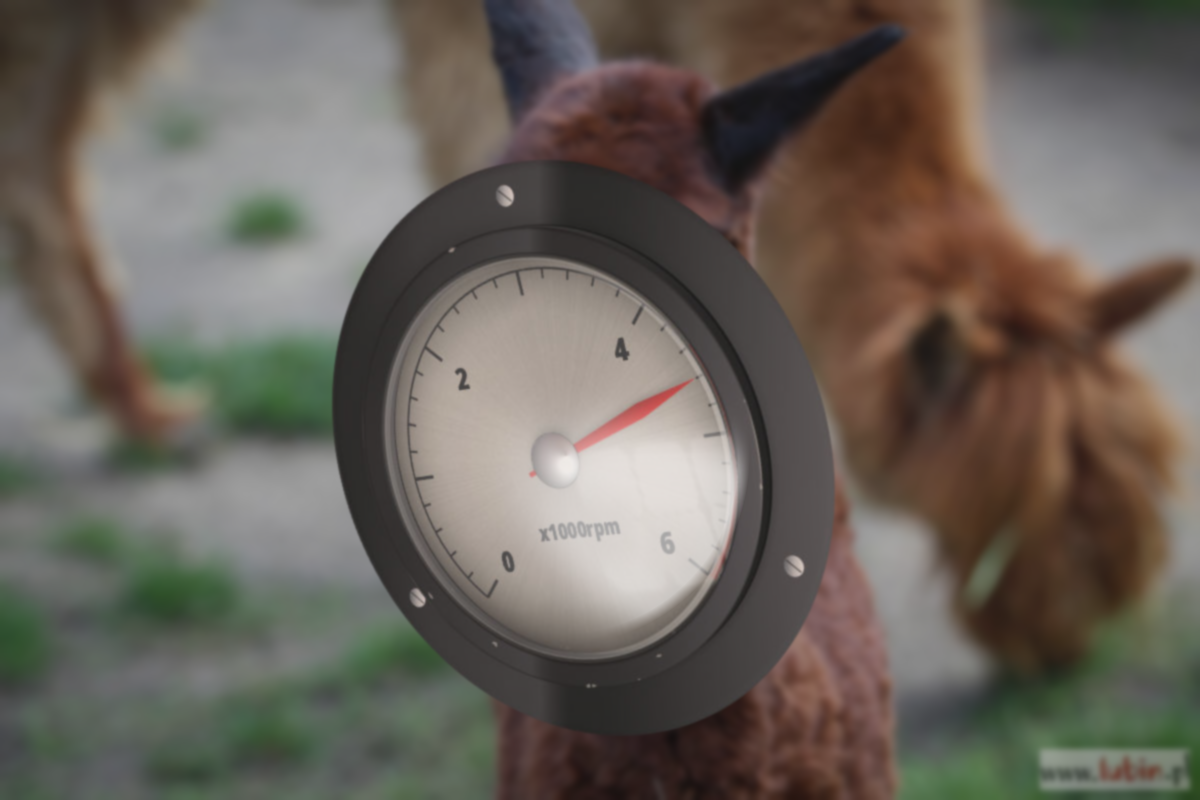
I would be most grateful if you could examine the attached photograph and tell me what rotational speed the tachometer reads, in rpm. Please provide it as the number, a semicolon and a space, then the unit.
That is 4600; rpm
